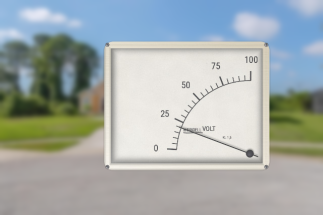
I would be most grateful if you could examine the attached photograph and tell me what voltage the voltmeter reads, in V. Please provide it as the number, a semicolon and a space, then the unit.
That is 20; V
